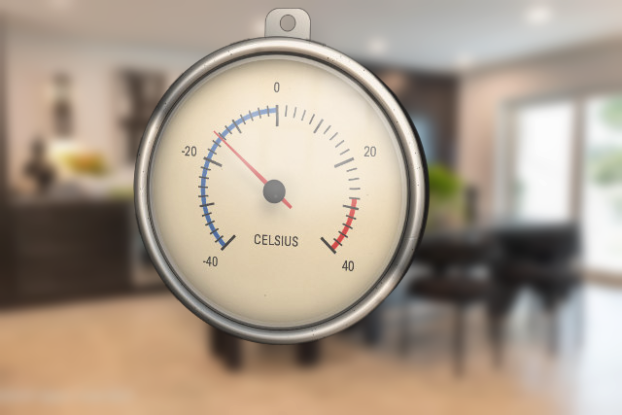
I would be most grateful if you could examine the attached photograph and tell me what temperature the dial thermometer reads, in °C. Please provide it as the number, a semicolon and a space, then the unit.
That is -14; °C
